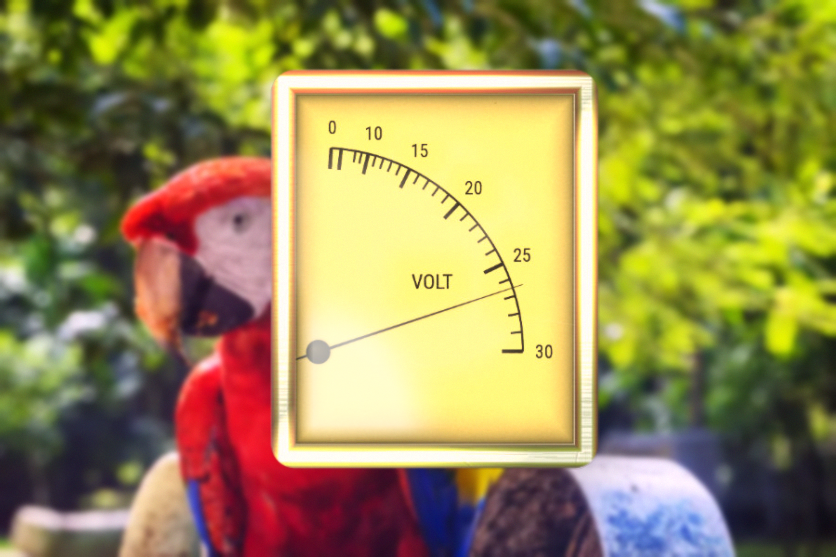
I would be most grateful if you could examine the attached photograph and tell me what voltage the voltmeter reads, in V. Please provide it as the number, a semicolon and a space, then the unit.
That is 26.5; V
